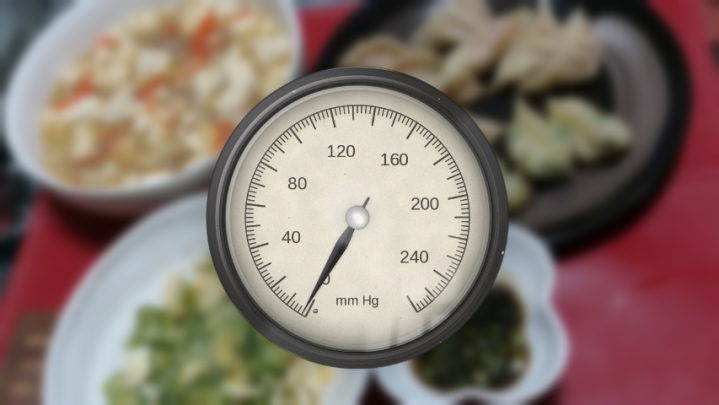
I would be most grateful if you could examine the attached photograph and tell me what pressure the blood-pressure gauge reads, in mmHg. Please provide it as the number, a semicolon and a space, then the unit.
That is 2; mmHg
